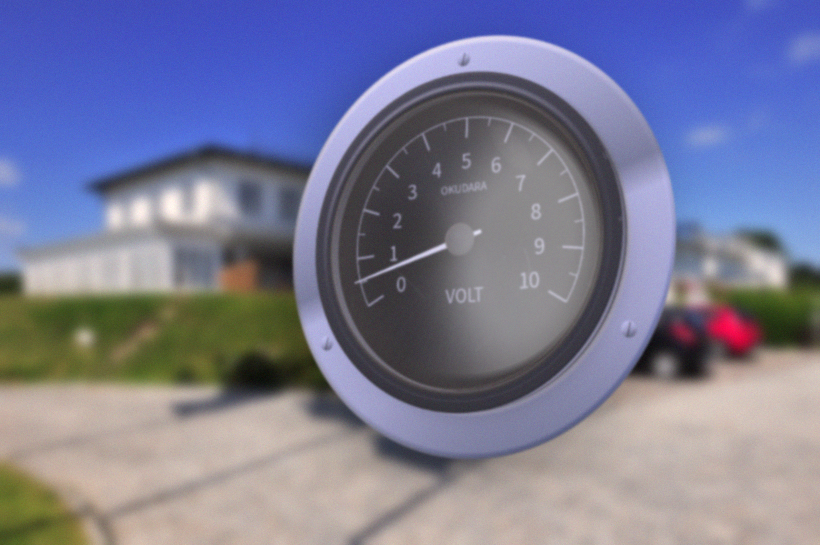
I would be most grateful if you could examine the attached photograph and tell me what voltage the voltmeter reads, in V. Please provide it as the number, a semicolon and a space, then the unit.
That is 0.5; V
